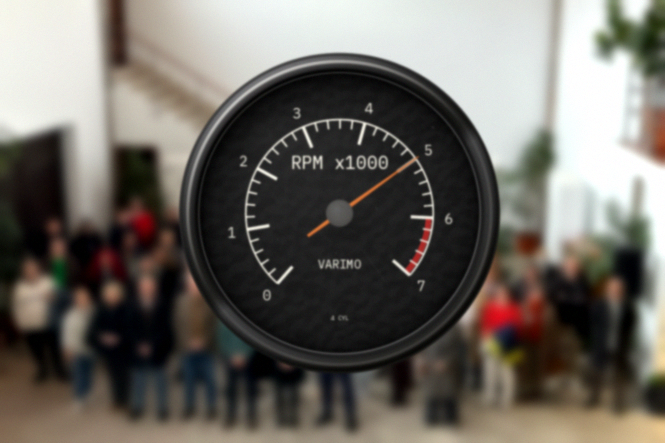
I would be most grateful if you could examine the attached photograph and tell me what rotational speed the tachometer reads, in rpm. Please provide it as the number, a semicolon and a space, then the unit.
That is 5000; rpm
